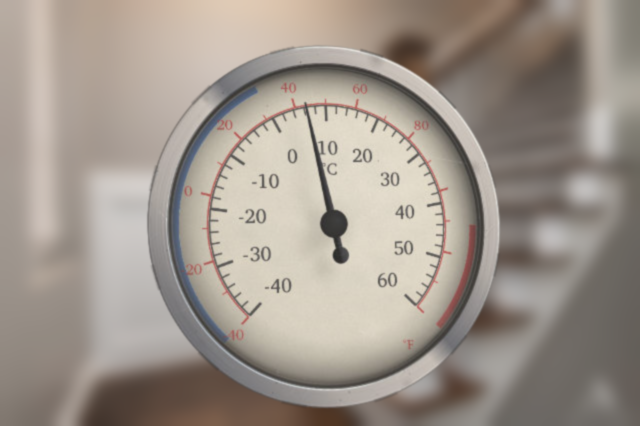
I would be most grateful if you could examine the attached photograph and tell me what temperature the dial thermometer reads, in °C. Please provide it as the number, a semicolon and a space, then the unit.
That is 6; °C
